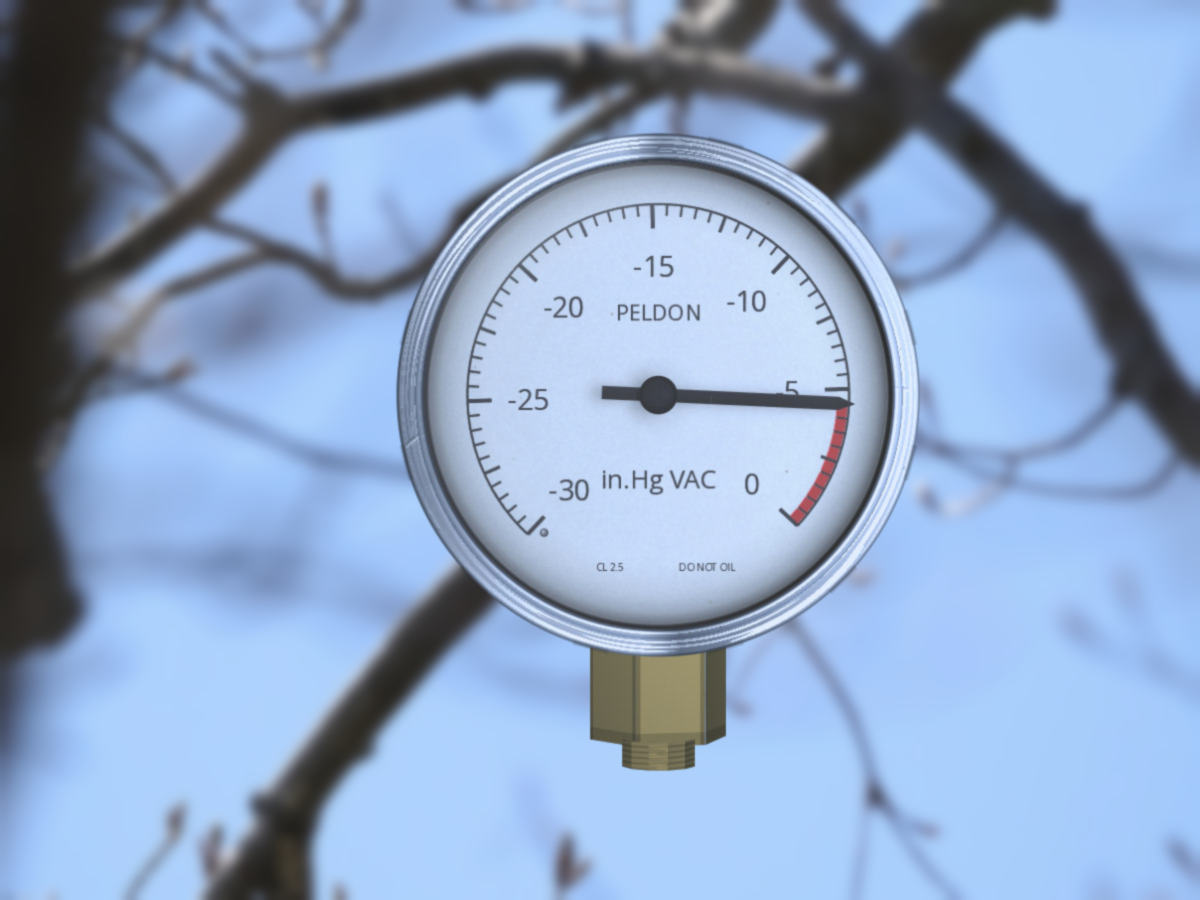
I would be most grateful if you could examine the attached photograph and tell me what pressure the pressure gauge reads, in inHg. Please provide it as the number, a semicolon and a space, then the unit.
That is -4.5; inHg
